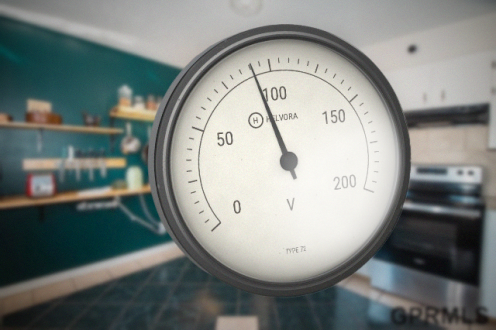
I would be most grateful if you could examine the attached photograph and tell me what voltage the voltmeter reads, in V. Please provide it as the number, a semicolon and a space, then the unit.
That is 90; V
